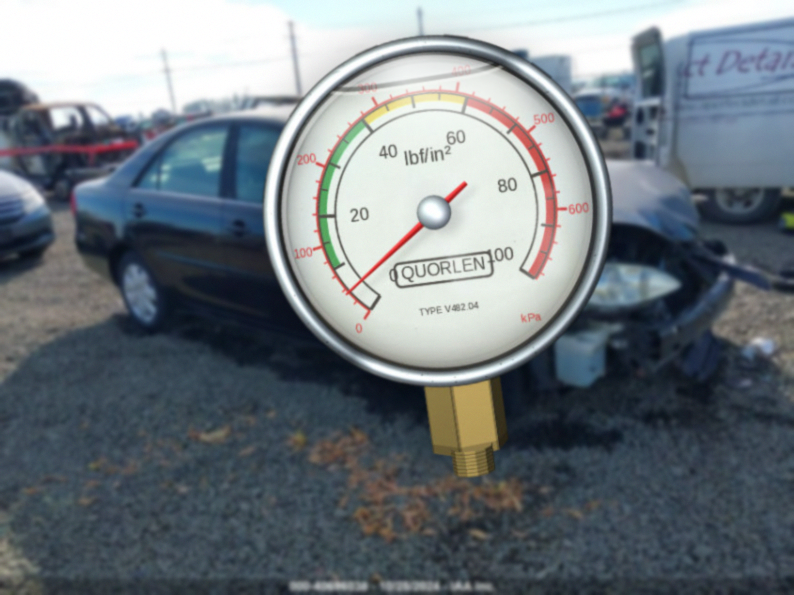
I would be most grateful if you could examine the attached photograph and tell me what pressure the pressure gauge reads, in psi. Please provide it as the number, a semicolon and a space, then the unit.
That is 5; psi
